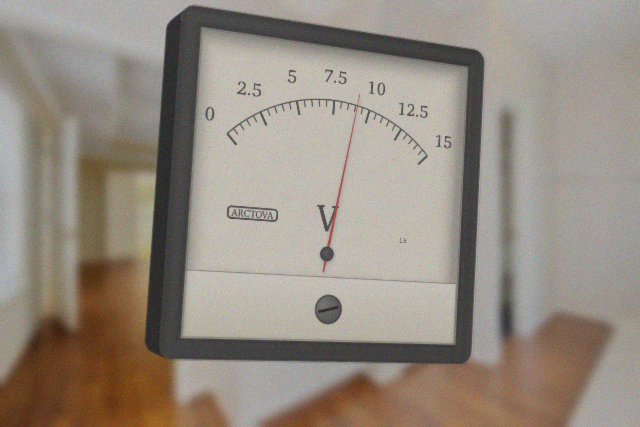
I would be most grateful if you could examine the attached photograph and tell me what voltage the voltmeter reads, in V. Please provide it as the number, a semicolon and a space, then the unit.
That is 9; V
